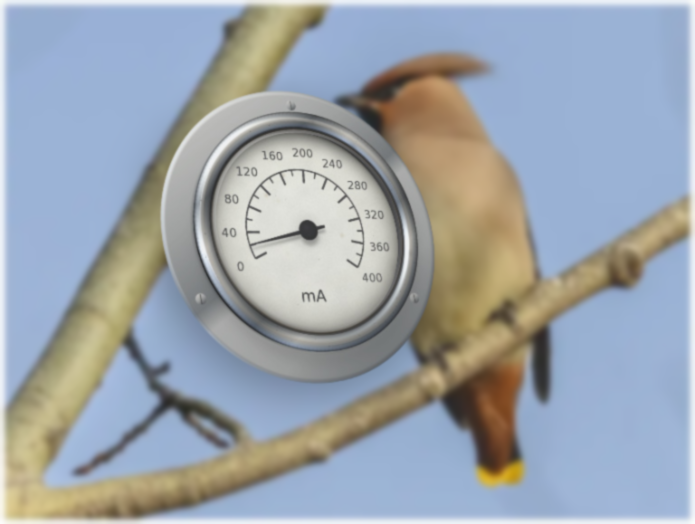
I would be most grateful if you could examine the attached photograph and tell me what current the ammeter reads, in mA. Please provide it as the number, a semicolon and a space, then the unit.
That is 20; mA
